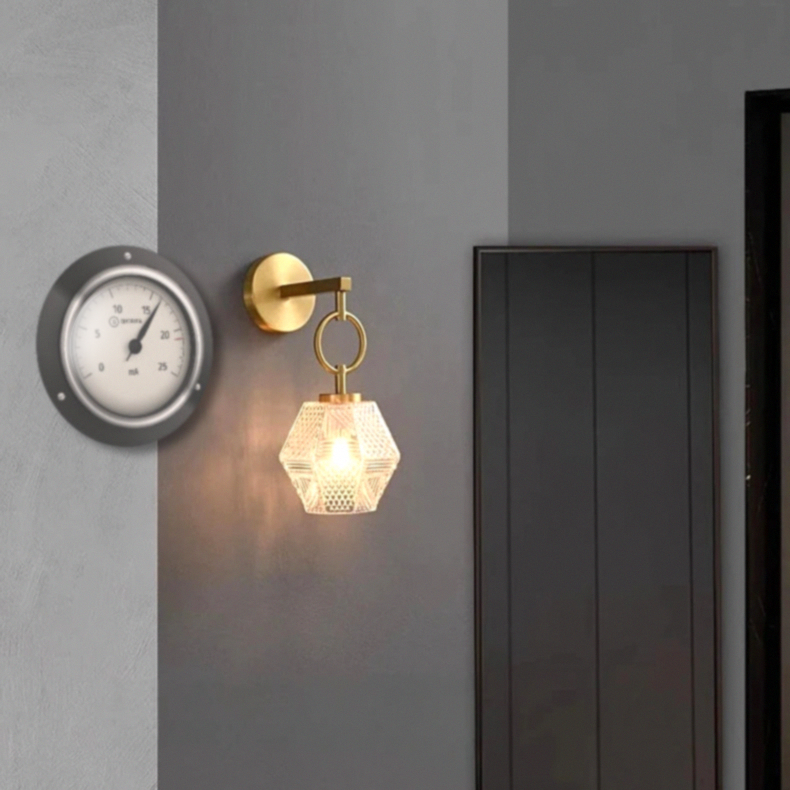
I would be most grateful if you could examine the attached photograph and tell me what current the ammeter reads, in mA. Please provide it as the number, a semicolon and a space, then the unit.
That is 16; mA
